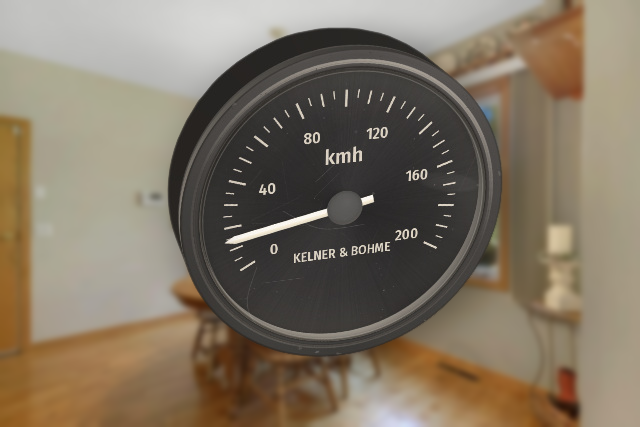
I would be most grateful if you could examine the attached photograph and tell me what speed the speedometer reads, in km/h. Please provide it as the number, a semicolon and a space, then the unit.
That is 15; km/h
